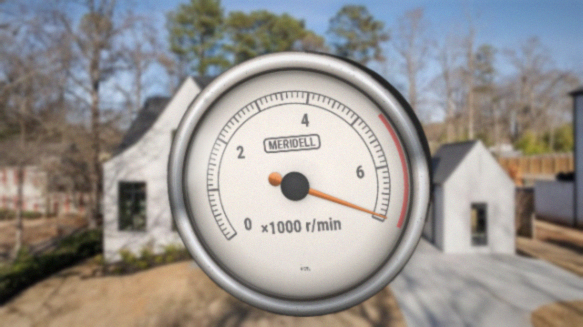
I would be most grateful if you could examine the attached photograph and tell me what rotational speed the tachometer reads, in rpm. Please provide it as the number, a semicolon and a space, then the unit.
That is 6900; rpm
